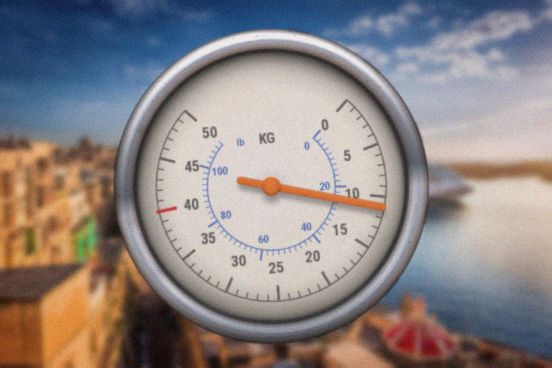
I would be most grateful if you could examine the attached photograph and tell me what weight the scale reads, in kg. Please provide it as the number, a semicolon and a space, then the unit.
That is 11; kg
